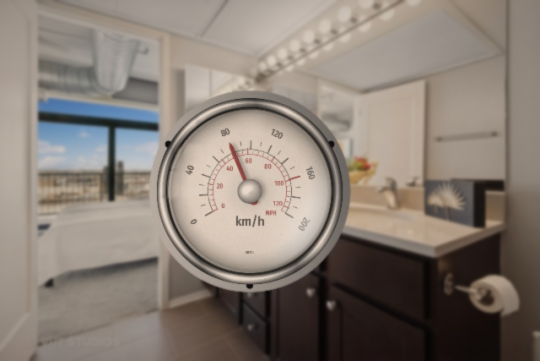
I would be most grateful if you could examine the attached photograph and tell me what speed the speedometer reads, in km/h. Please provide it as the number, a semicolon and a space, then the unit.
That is 80; km/h
